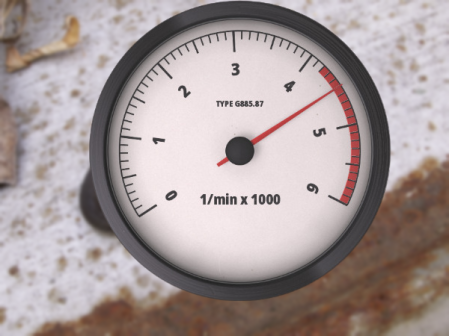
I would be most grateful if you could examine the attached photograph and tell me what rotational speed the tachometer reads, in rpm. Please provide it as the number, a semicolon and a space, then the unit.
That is 4500; rpm
